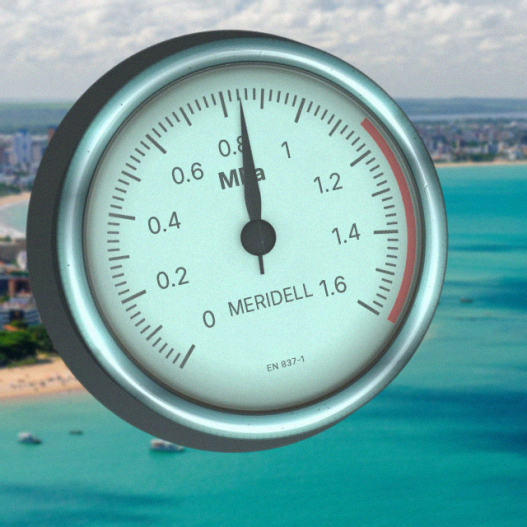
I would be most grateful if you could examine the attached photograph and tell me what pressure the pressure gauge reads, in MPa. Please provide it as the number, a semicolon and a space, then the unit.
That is 0.84; MPa
